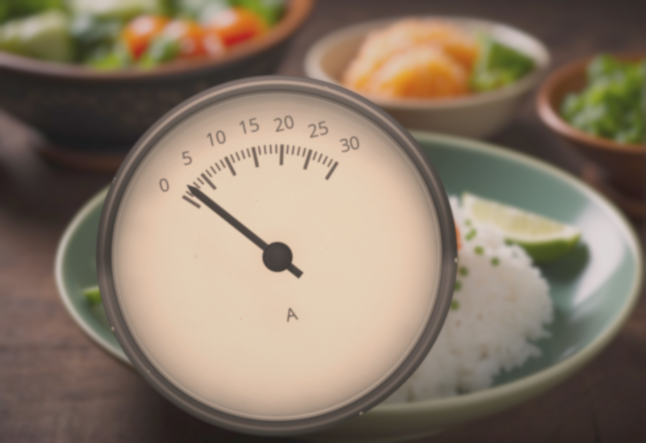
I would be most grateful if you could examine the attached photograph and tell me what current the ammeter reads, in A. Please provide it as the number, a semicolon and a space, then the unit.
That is 2; A
